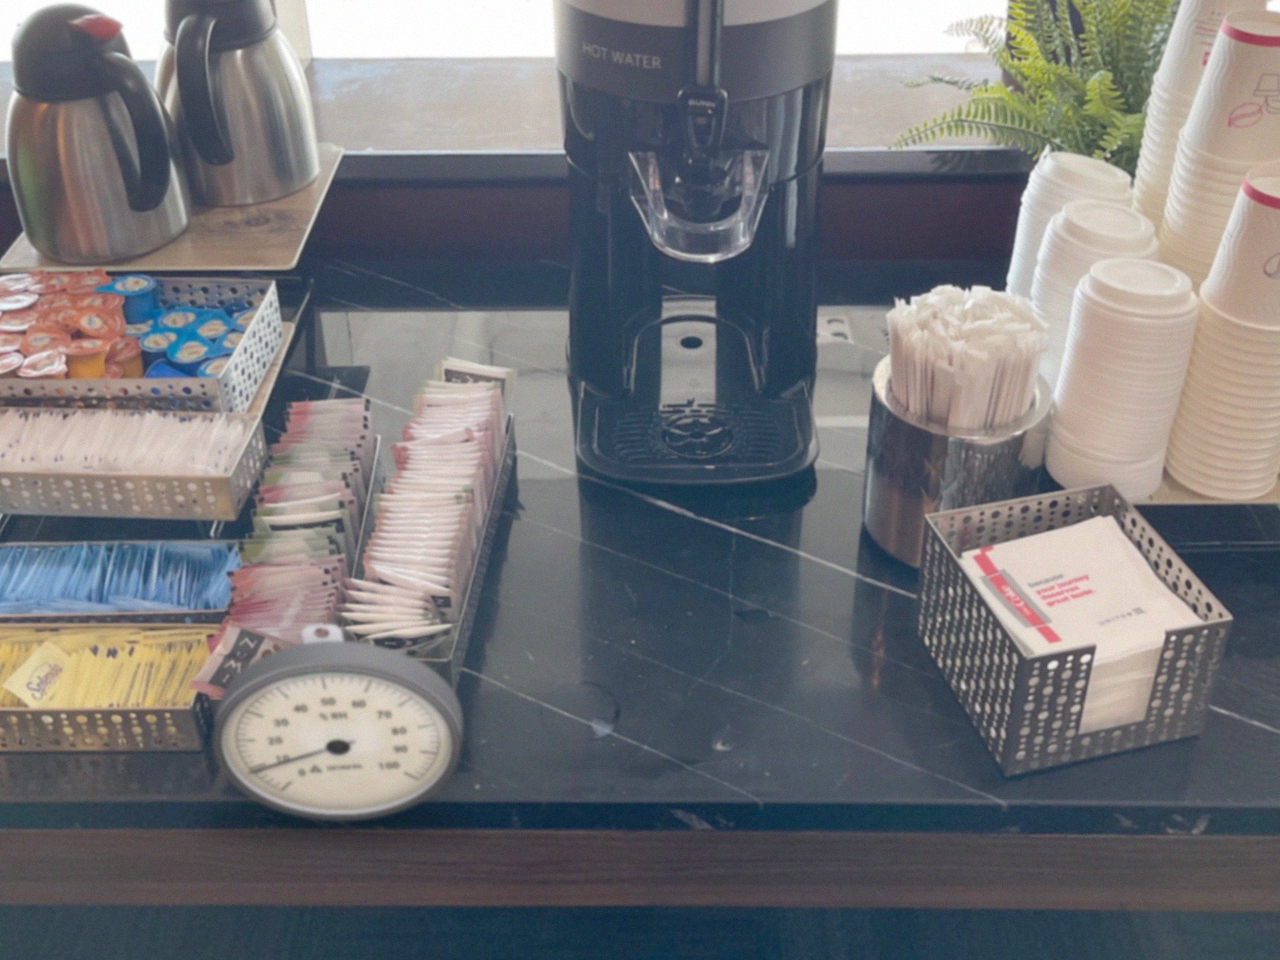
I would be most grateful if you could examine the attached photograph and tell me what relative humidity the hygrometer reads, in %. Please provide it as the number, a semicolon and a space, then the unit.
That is 10; %
